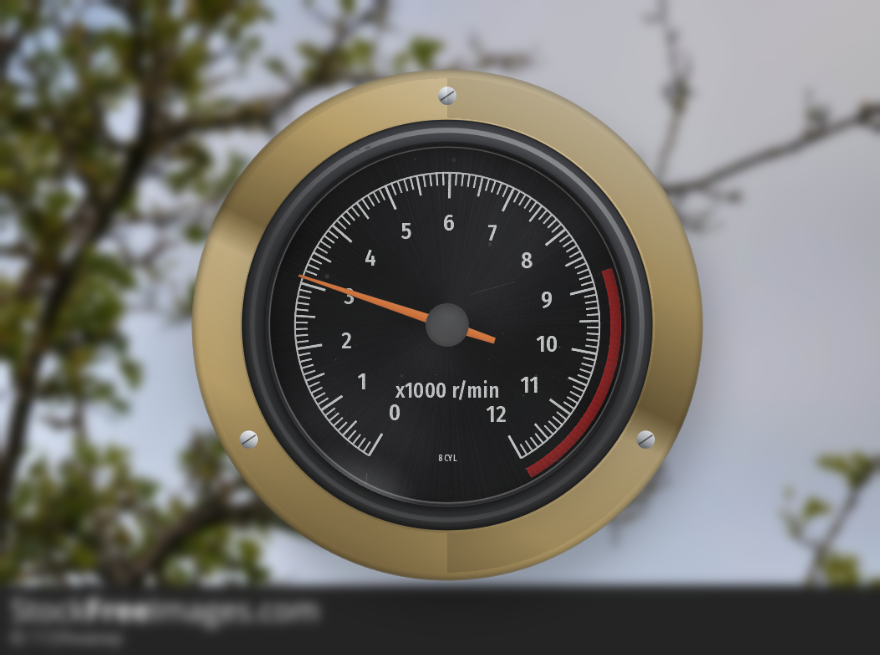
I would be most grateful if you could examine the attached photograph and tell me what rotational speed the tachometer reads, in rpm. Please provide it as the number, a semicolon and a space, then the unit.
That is 3100; rpm
